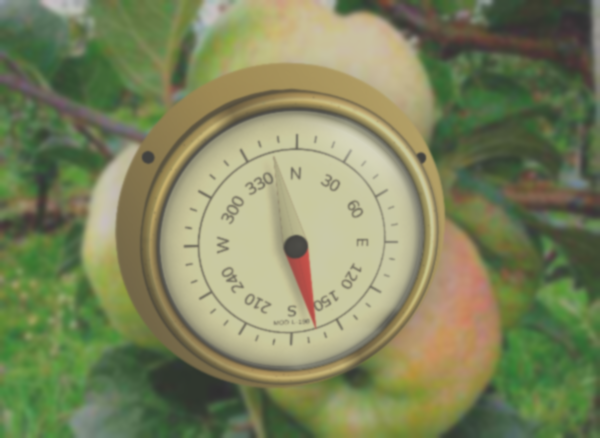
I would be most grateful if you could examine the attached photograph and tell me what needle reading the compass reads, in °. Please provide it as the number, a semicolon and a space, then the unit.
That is 165; °
